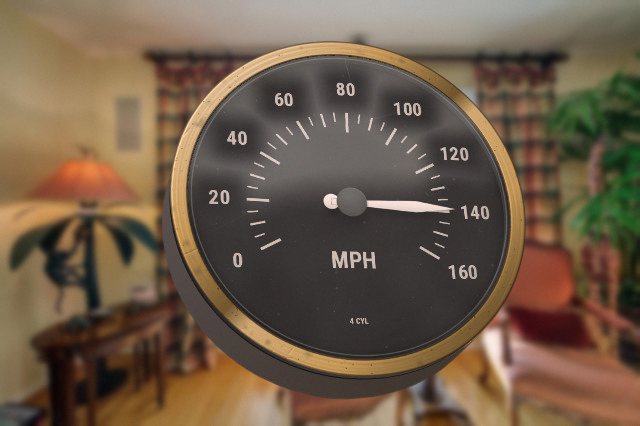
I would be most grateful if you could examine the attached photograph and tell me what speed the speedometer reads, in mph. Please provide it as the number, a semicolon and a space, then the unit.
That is 140; mph
